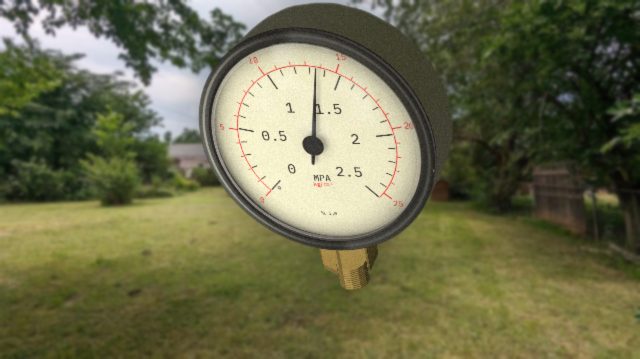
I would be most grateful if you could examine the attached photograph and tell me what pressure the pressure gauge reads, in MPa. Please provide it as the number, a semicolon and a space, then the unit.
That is 1.35; MPa
